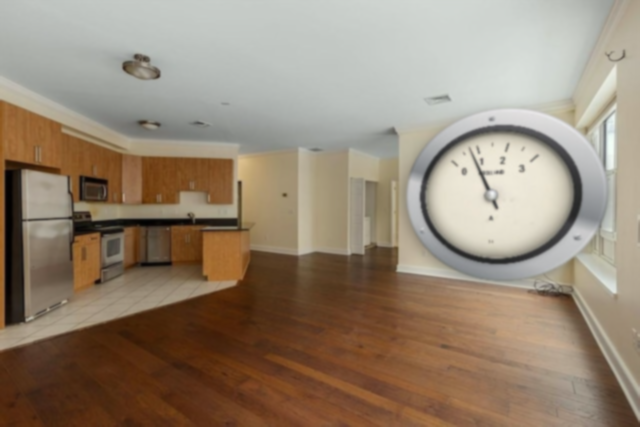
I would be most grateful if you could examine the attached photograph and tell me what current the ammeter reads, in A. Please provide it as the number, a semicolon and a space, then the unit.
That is 0.75; A
